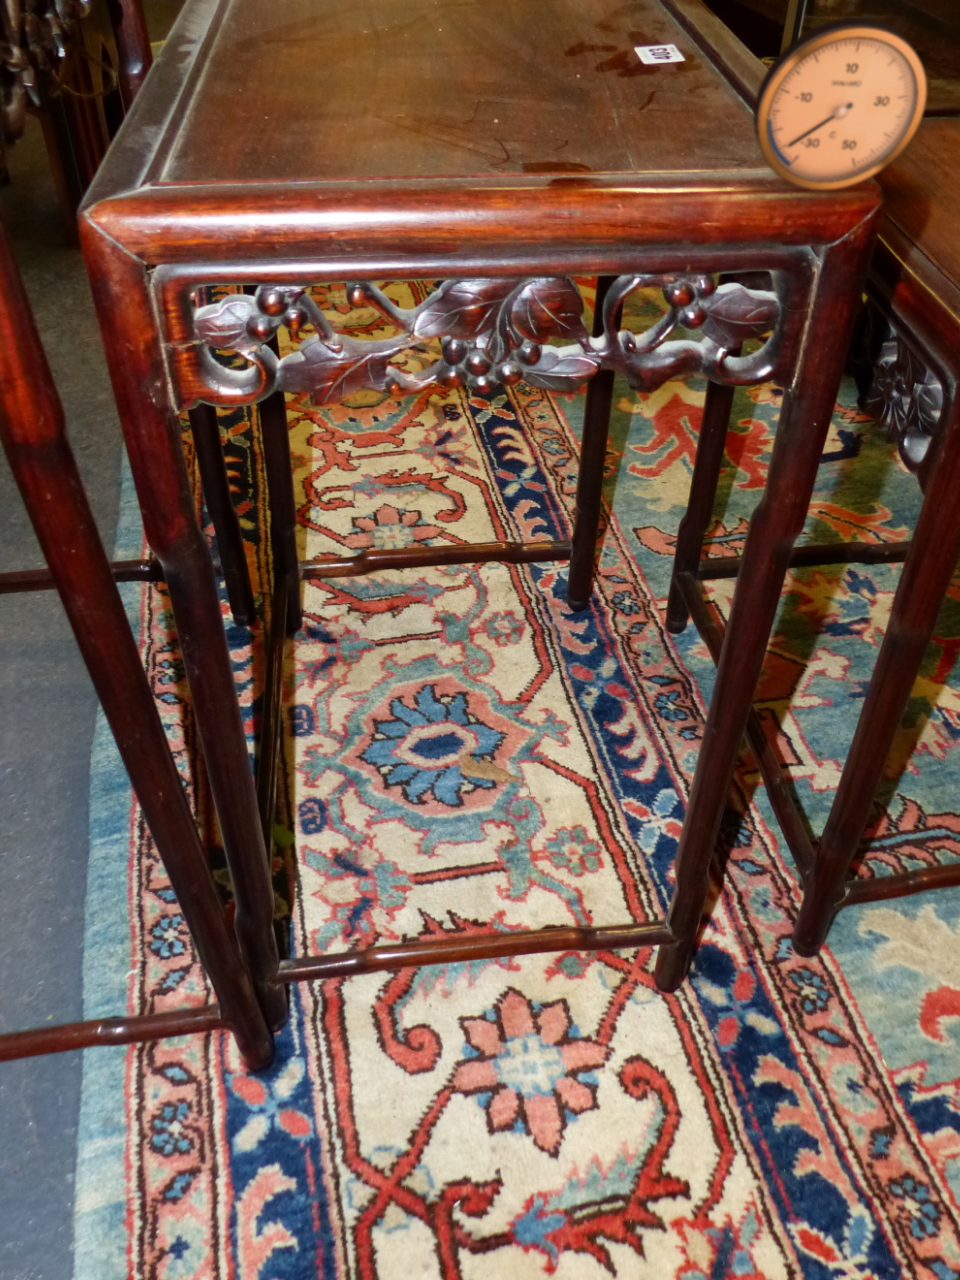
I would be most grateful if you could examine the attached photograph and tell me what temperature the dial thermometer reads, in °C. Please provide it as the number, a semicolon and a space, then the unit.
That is -25; °C
